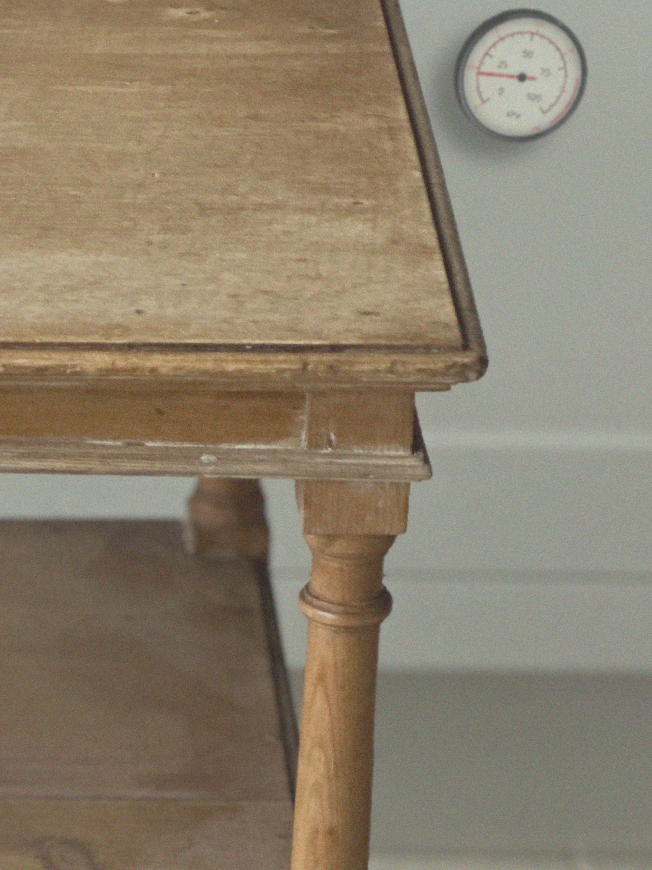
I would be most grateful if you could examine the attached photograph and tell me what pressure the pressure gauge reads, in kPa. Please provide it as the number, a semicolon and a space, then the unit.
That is 15; kPa
